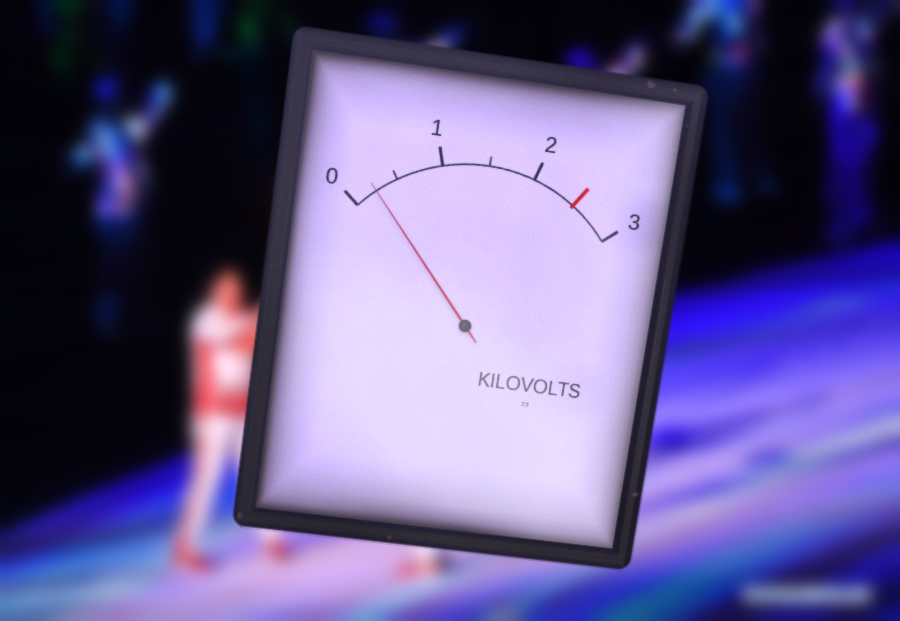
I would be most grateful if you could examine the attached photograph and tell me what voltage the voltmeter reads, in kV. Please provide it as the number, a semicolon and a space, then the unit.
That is 0.25; kV
